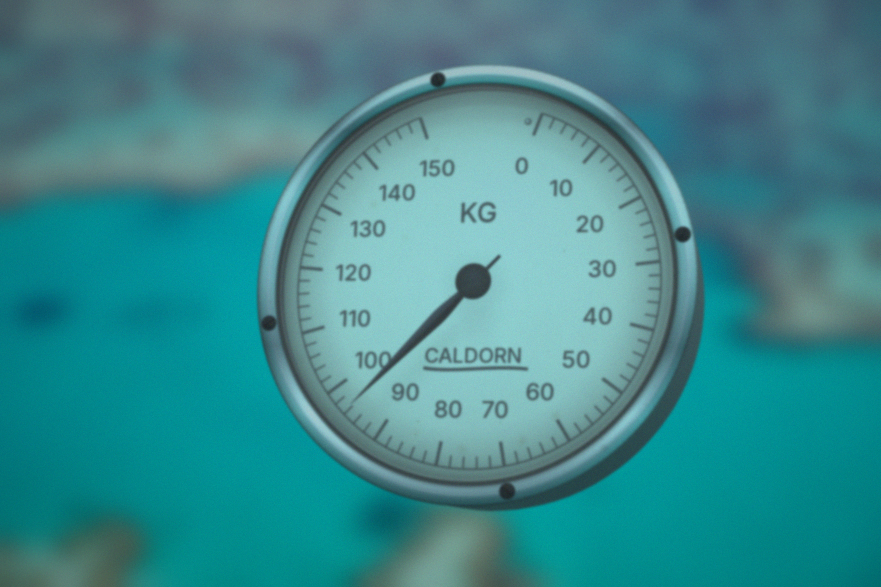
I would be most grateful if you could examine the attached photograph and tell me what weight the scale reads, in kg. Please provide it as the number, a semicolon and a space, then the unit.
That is 96; kg
